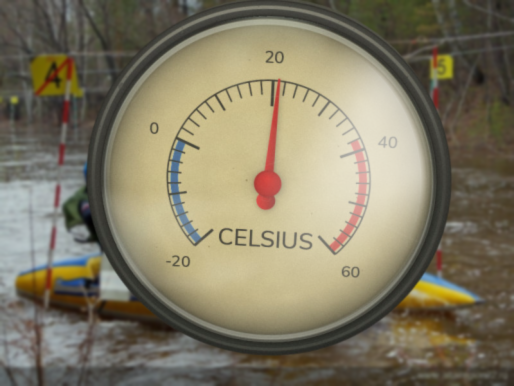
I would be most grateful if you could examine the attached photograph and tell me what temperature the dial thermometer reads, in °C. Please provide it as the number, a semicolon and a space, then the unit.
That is 21; °C
